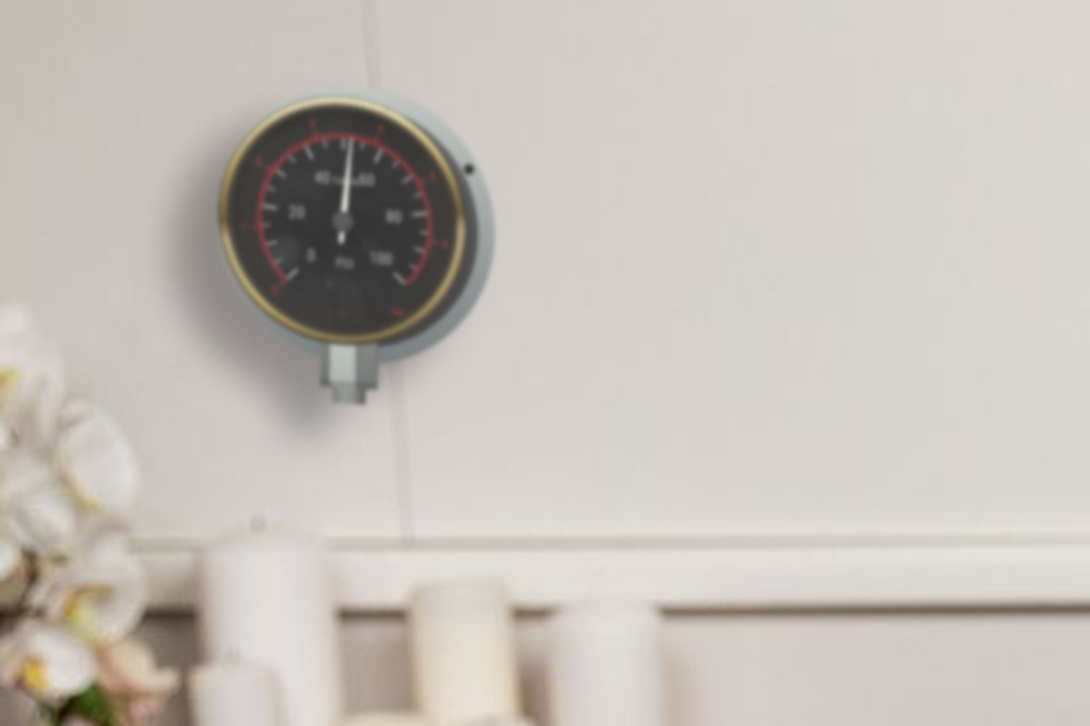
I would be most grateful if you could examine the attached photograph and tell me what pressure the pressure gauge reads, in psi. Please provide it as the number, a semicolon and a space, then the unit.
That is 52.5; psi
